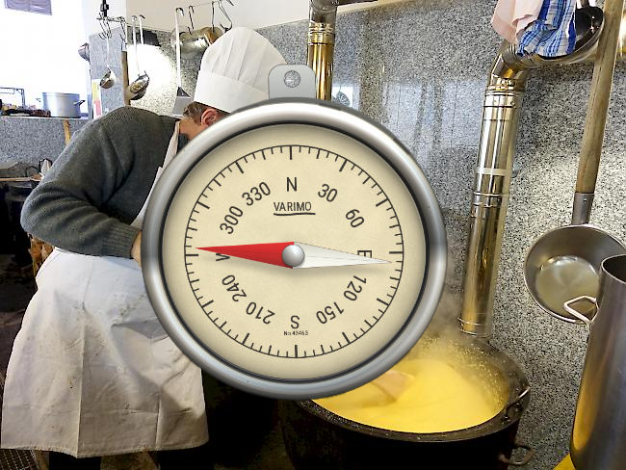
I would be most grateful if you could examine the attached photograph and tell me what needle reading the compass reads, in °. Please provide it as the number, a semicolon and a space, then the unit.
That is 275; °
